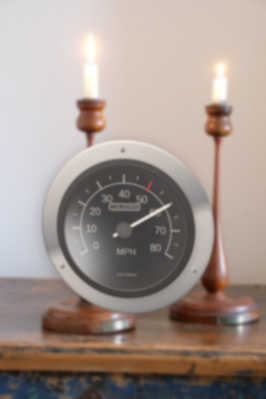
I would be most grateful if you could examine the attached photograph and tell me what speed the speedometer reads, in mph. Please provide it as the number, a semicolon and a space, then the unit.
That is 60; mph
